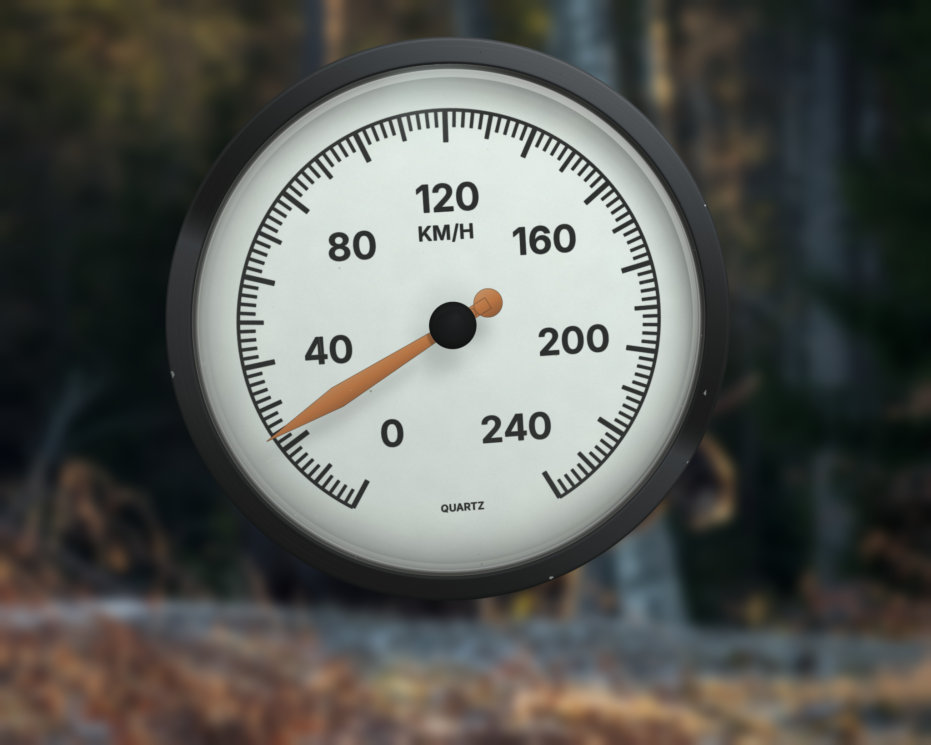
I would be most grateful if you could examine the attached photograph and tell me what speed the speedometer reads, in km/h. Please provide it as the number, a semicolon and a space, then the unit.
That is 24; km/h
